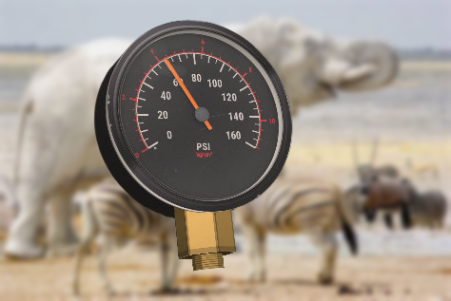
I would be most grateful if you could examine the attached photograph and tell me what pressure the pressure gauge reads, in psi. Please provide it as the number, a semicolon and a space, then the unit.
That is 60; psi
